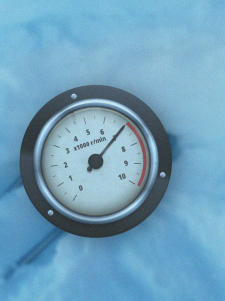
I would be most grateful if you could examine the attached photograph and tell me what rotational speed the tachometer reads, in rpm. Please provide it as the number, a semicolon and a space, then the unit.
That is 7000; rpm
